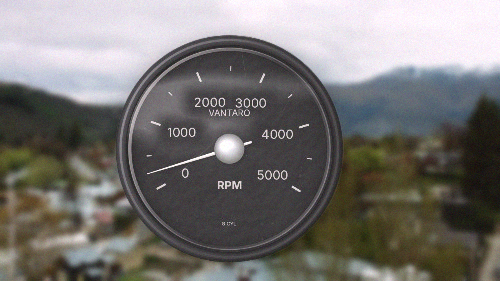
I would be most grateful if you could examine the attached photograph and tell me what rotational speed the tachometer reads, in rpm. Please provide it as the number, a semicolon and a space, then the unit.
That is 250; rpm
